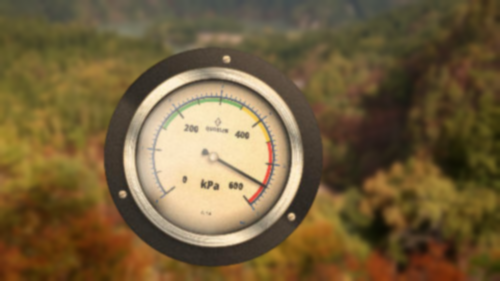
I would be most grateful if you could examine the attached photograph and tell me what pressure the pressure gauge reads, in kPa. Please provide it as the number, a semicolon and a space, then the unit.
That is 550; kPa
